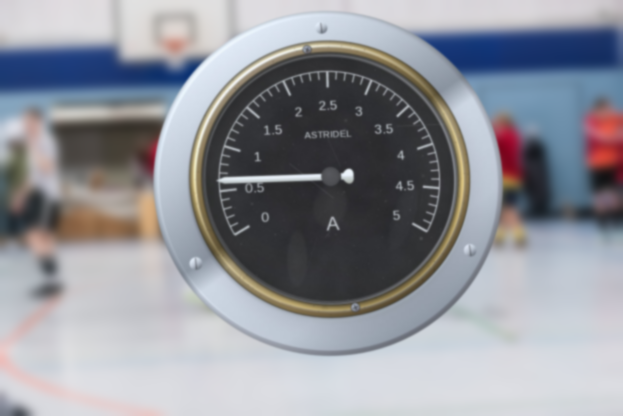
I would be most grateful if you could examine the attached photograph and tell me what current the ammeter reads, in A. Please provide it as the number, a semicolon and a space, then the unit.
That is 0.6; A
